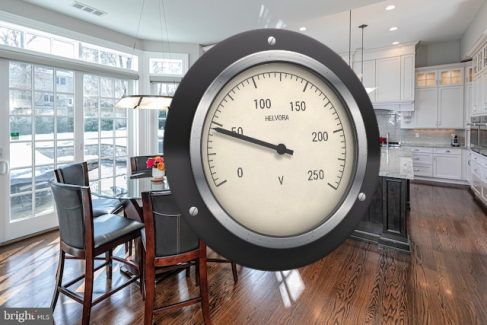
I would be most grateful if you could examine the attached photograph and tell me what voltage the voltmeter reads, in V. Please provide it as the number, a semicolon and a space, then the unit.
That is 45; V
